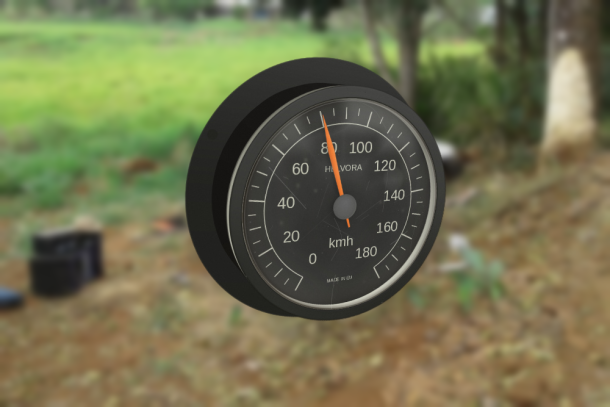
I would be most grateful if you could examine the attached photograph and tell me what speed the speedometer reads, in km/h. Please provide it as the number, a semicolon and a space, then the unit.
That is 80; km/h
